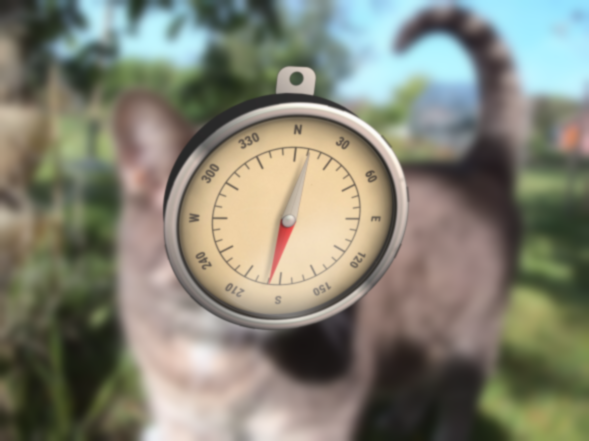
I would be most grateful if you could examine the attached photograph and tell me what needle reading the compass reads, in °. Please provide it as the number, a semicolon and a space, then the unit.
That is 190; °
